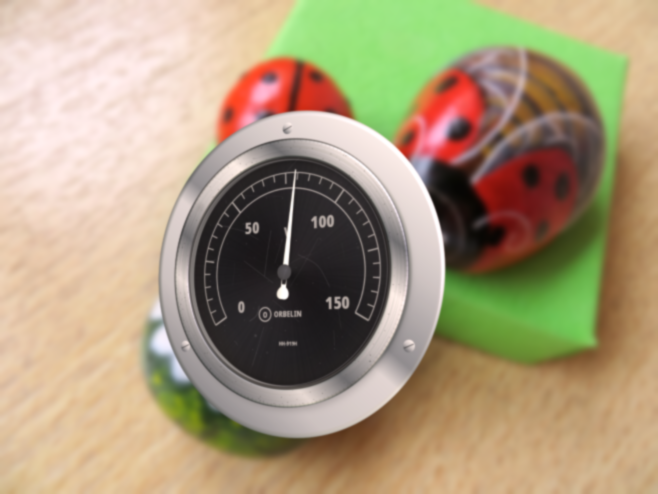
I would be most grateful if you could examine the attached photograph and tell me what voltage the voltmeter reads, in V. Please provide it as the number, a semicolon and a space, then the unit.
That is 80; V
